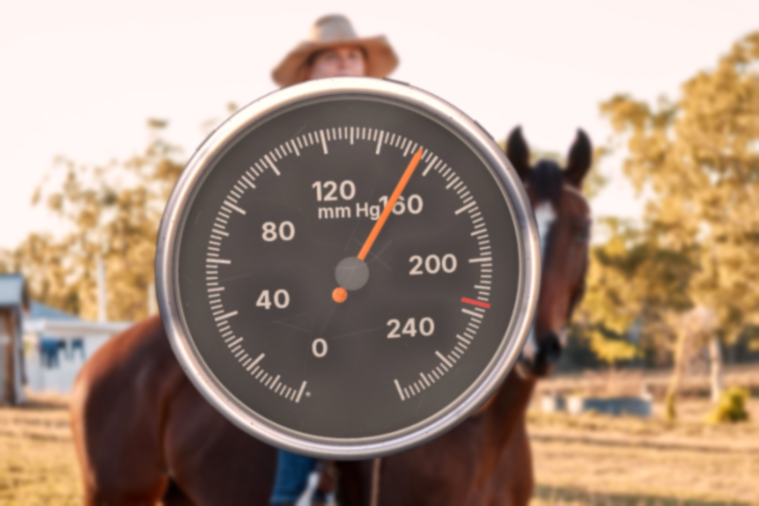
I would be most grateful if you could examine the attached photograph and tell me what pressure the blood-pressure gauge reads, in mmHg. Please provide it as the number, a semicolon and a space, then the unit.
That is 154; mmHg
